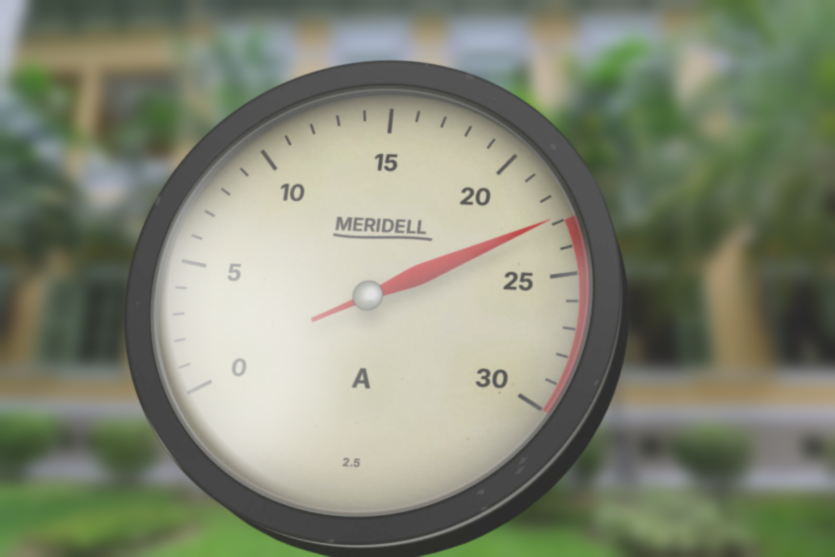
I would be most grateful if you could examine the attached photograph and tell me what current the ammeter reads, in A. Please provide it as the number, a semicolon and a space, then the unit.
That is 23; A
